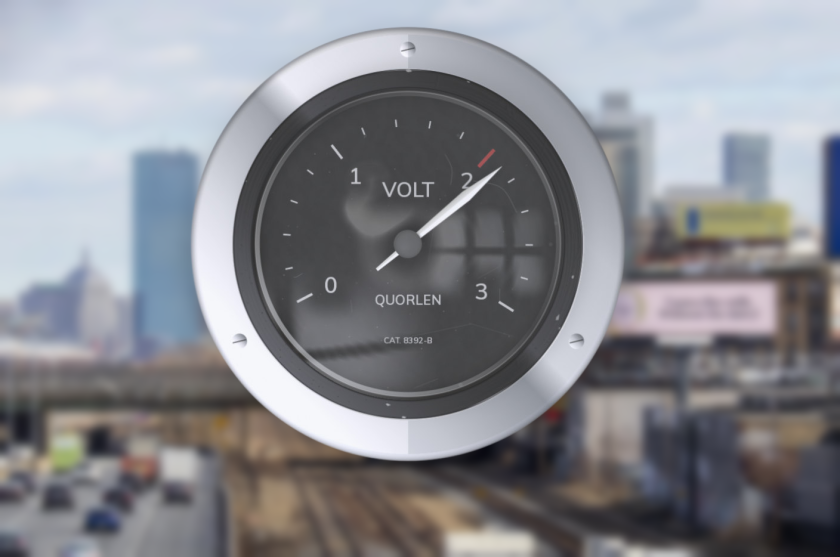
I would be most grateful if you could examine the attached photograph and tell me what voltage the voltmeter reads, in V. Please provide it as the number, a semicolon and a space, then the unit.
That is 2.1; V
